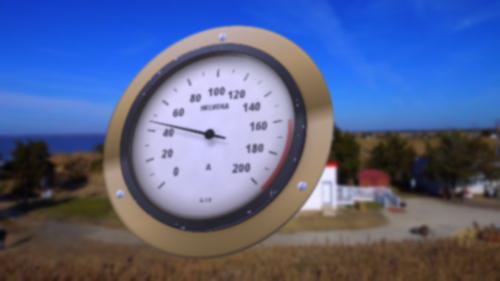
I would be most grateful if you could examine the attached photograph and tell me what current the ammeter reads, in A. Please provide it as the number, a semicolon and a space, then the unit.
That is 45; A
